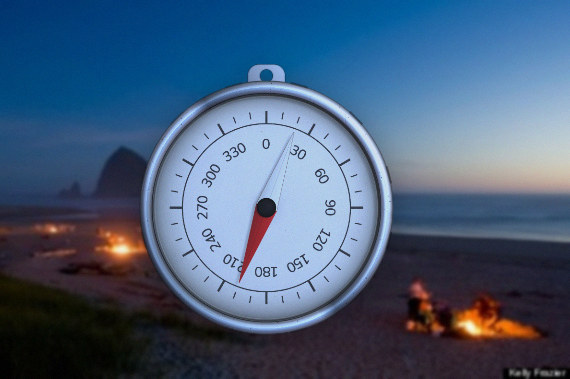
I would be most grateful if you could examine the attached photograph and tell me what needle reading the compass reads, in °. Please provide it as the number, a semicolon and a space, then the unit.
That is 200; °
